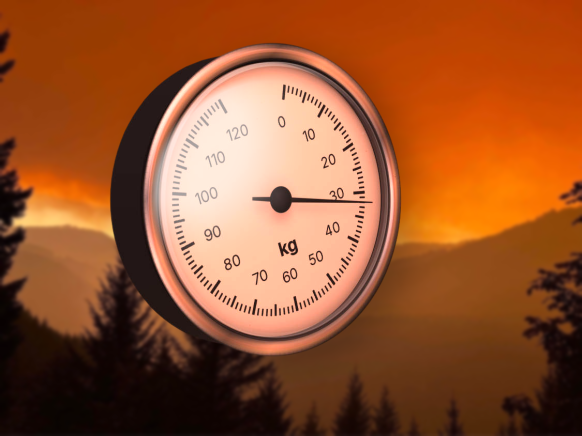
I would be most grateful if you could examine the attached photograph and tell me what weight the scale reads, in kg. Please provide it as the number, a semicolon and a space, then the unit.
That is 32; kg
